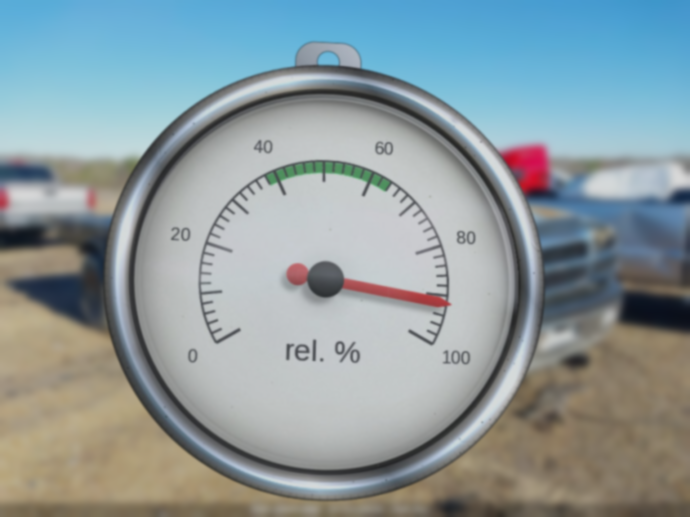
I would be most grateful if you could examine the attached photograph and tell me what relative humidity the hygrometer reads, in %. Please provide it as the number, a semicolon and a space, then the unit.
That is 92; %
